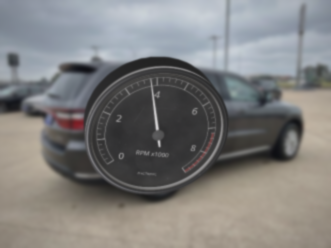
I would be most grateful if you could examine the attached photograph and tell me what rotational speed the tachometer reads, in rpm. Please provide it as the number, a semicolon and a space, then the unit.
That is 3800; rpm
